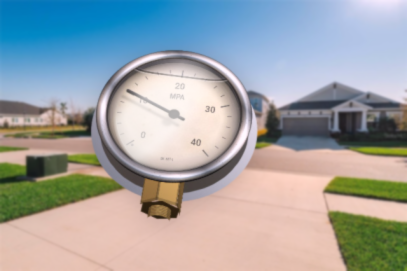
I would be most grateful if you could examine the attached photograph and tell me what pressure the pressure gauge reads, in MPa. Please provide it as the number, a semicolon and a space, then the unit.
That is 10; MPa
